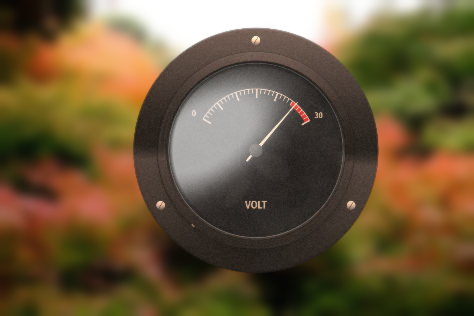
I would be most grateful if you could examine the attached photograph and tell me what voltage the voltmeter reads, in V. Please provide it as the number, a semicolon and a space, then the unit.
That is 25; V
